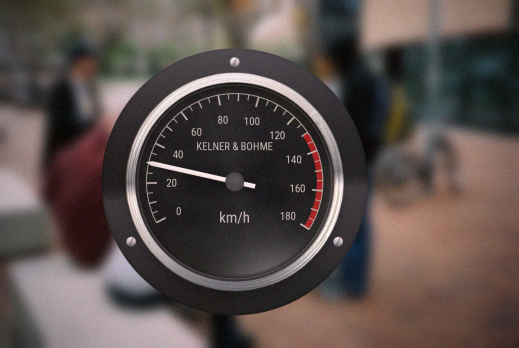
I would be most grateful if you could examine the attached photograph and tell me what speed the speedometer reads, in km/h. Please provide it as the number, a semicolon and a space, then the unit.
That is 30; km/h
